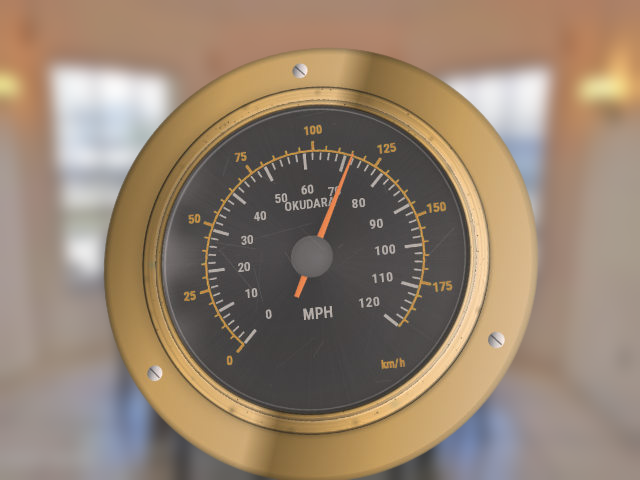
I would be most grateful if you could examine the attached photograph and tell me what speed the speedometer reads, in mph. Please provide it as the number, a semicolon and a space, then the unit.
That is 72; mph
